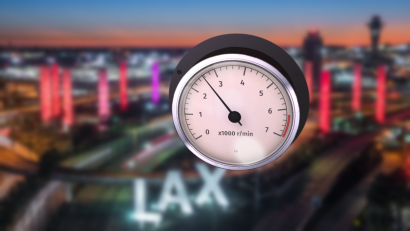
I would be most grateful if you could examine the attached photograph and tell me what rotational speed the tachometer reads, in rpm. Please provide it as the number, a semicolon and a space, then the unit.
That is 2600; rpm
